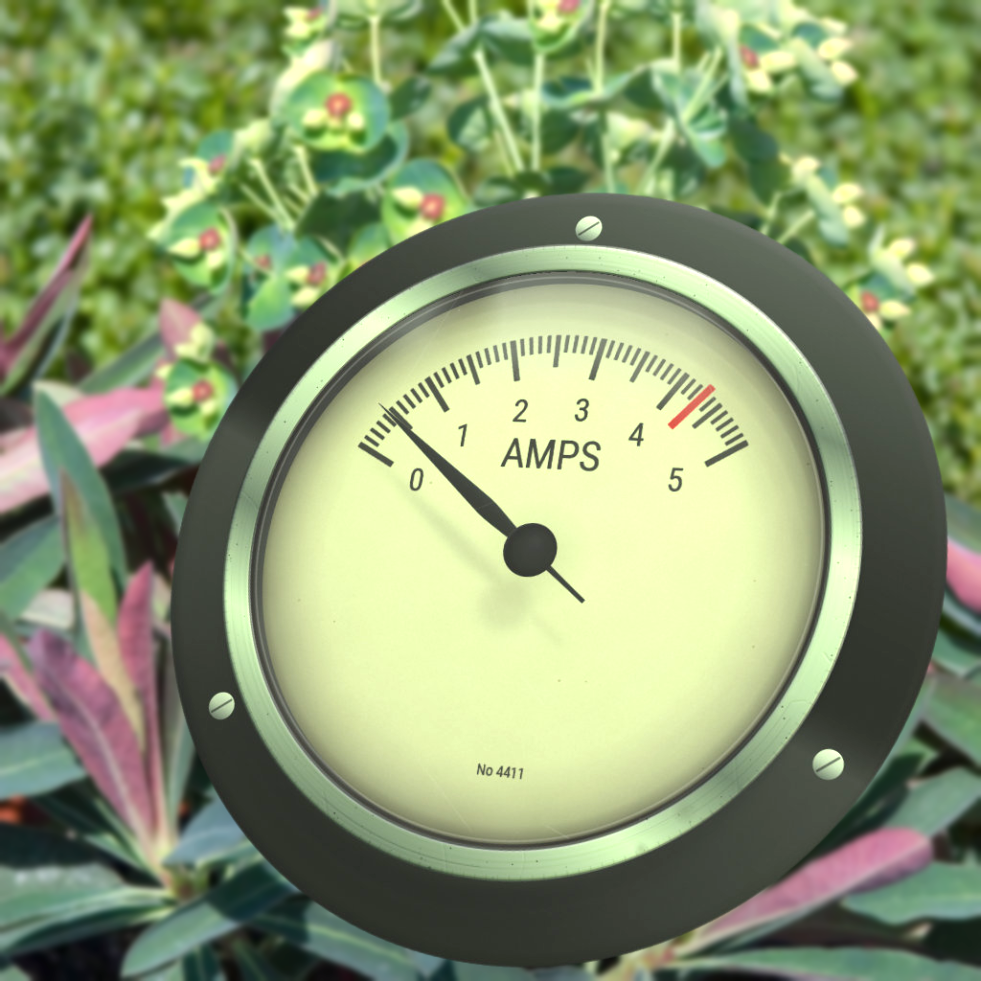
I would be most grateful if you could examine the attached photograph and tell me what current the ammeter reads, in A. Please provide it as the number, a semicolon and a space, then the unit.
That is 0.45; A
